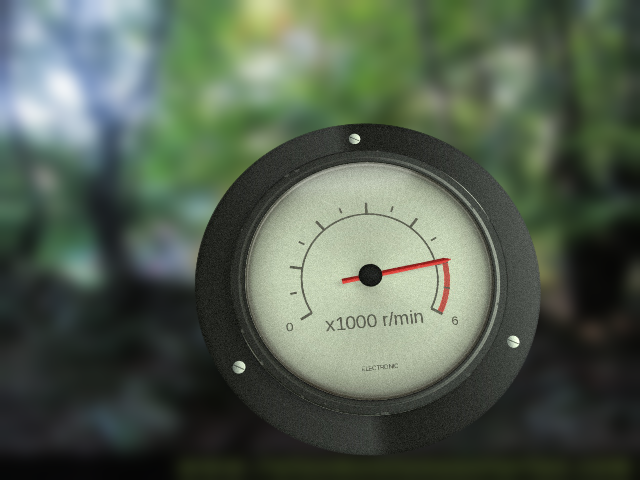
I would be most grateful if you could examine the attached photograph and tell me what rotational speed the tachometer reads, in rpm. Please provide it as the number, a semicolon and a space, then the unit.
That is 5000; rpm
